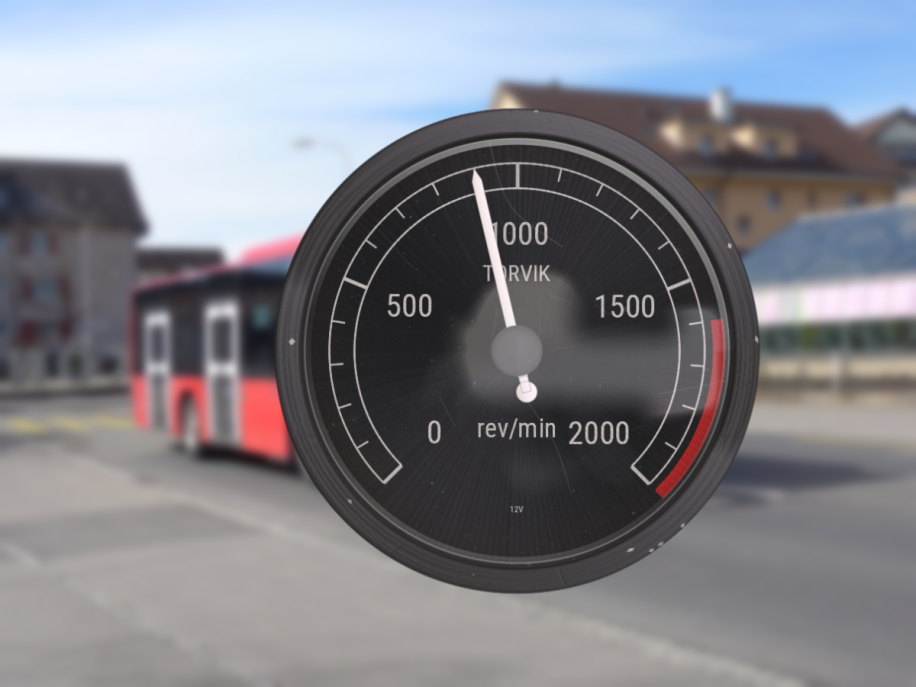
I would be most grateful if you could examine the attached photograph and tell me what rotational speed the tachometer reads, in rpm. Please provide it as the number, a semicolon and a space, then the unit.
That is 900; rpm
